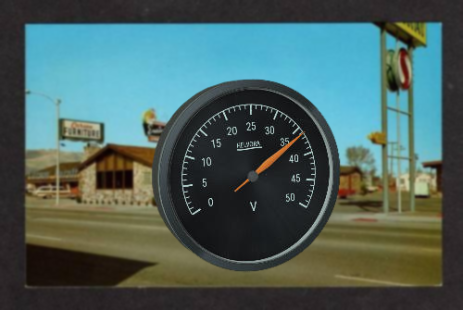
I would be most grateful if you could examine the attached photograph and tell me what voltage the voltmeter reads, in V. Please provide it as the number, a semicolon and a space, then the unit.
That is 36; V
